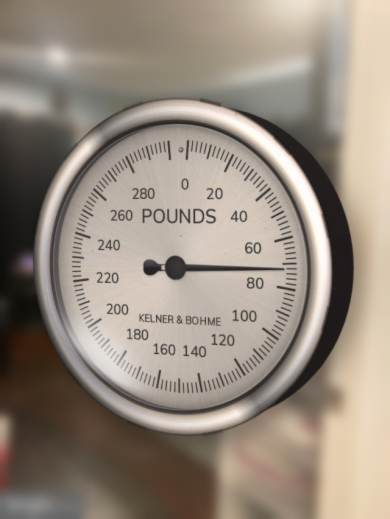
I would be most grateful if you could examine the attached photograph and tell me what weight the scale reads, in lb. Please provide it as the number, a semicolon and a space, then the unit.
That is 72; lb
